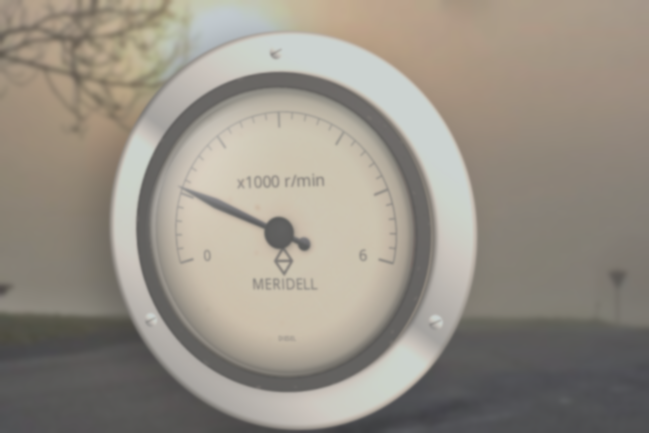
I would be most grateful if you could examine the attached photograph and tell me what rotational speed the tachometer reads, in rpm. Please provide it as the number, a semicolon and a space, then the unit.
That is 1100; rpm
